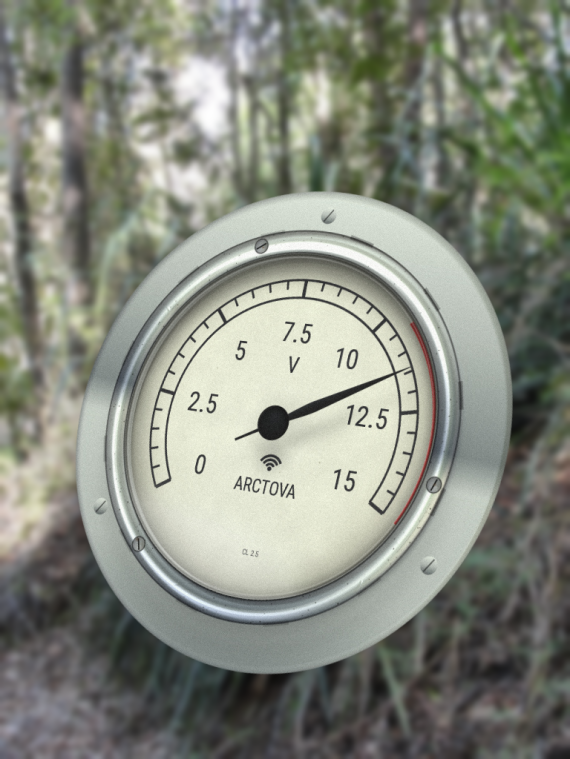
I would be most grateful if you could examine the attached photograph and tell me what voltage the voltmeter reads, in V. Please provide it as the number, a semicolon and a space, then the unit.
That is 11.5; V
